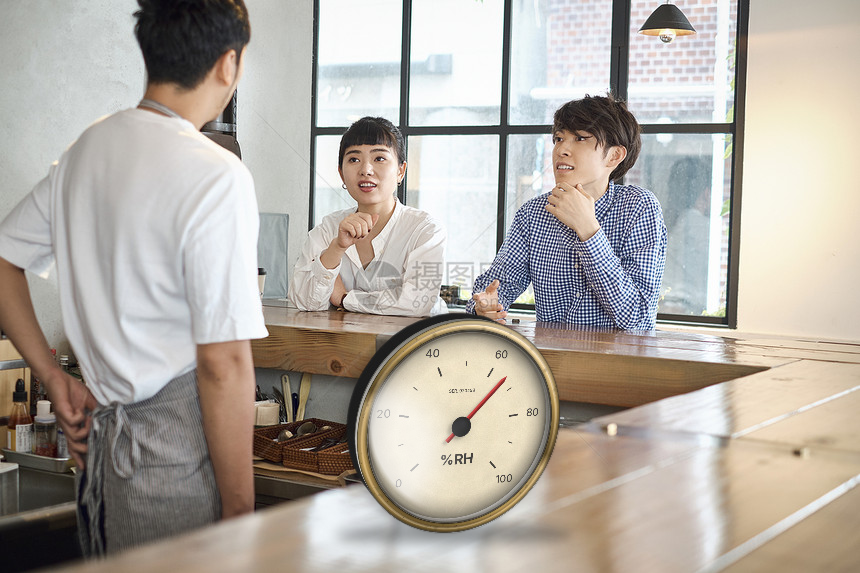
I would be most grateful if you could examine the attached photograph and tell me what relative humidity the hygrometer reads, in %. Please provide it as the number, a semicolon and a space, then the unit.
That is 65; %
